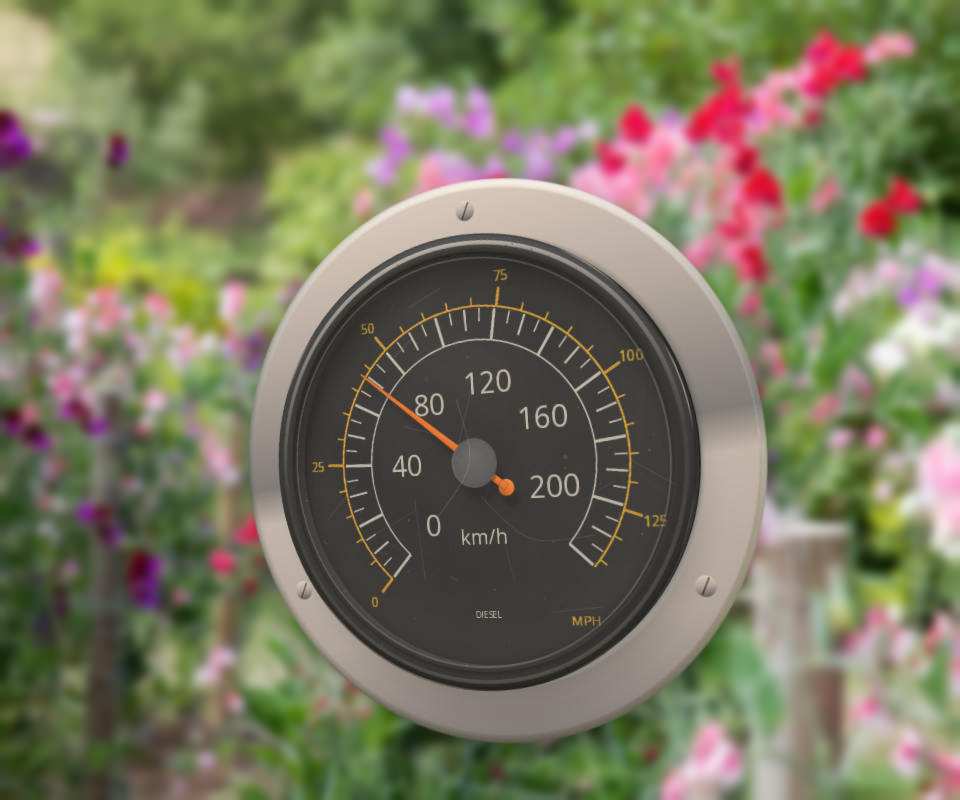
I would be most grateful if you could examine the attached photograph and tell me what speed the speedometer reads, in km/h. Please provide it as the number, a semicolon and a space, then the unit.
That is 70; km/h
